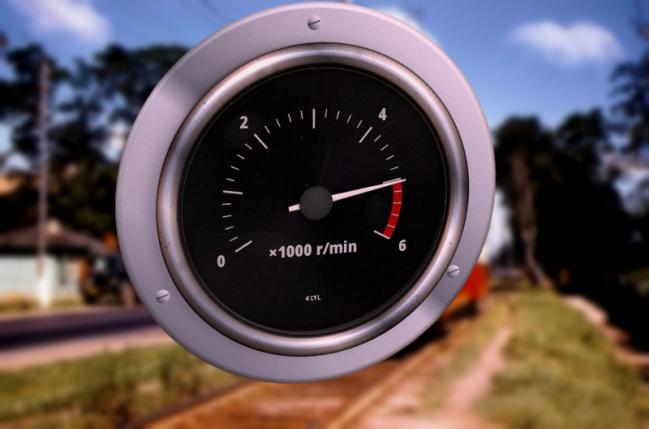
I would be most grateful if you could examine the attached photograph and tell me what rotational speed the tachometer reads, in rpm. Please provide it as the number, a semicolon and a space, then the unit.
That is 5000; rpm
